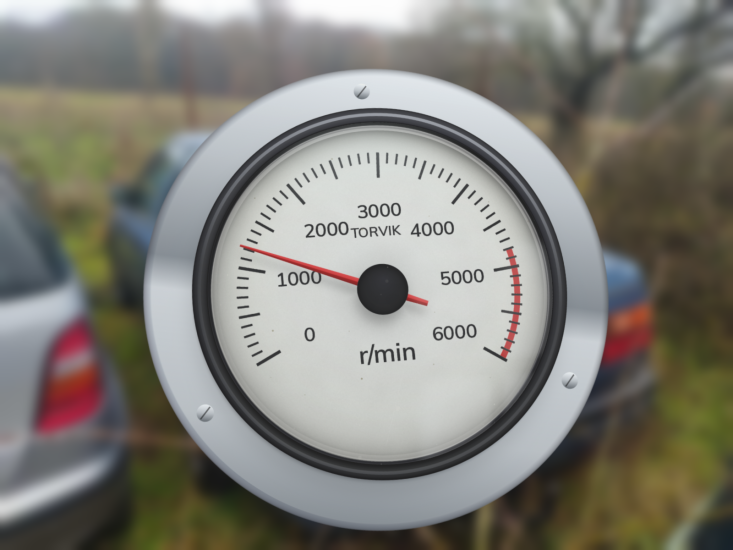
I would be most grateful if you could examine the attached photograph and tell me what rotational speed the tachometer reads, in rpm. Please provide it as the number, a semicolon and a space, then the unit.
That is 1200; rpm
